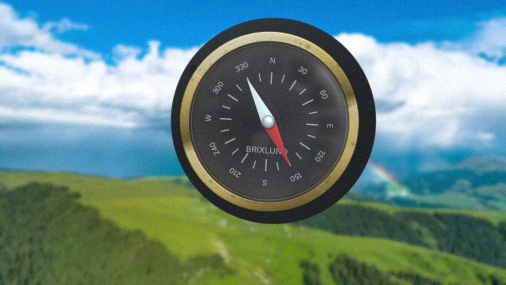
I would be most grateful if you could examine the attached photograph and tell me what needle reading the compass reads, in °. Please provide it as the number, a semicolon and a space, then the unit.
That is 150; °
